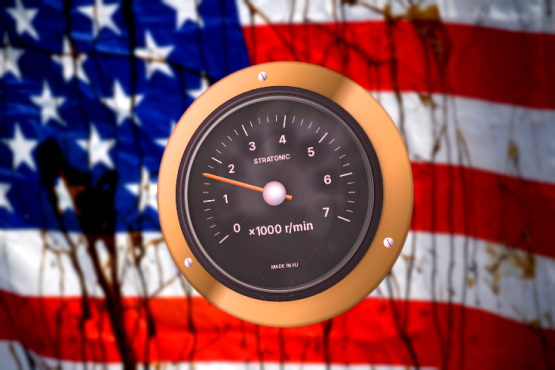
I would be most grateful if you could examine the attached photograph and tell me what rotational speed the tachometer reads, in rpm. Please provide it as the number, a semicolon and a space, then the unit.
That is 1600; rpm
